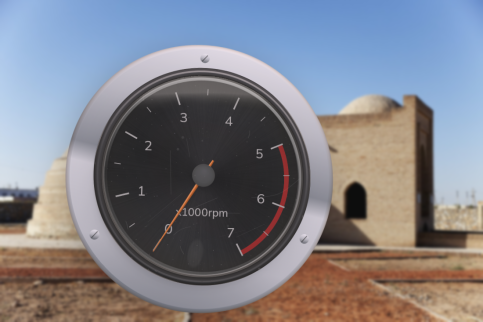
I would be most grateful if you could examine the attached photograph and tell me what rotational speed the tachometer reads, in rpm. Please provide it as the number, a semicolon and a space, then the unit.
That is 0; rpm
